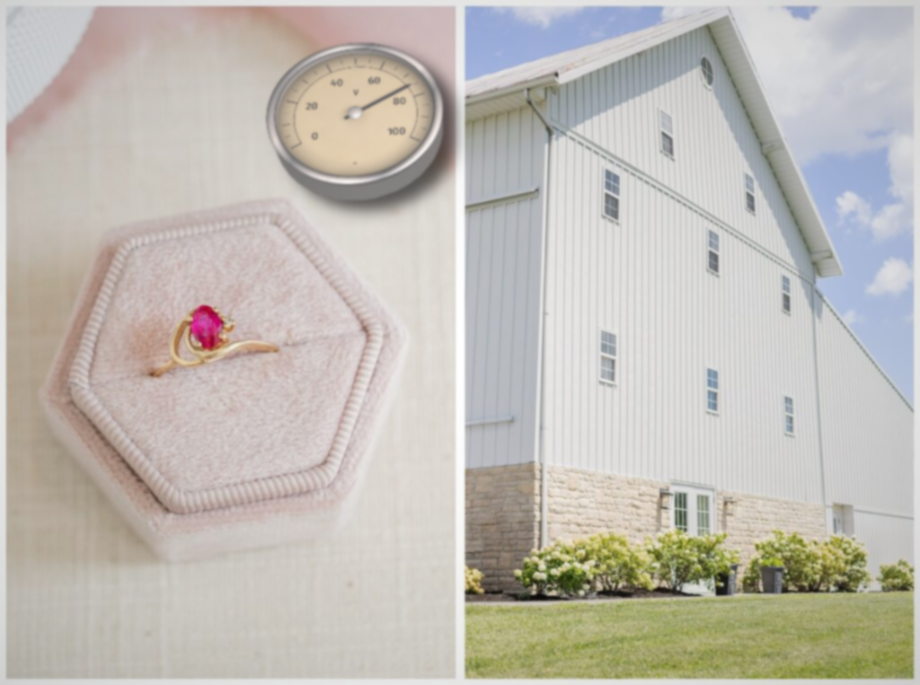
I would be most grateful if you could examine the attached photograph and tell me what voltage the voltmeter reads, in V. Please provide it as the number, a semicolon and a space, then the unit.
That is 75; V
